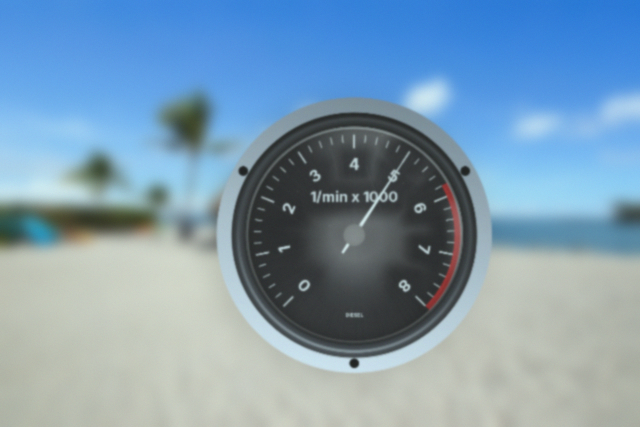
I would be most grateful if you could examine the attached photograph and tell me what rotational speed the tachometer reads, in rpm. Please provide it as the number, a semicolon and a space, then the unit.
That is 5000; rpm
